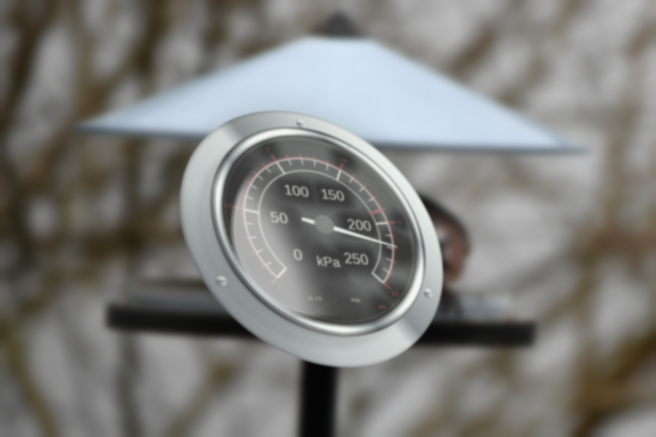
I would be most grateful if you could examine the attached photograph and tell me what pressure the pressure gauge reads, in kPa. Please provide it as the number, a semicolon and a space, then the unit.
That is 220; kPa
